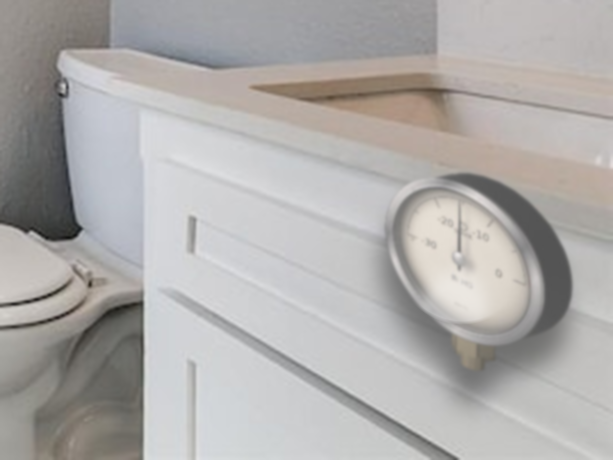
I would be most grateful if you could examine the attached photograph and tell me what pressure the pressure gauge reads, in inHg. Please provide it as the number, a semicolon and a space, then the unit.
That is -15; inHg
